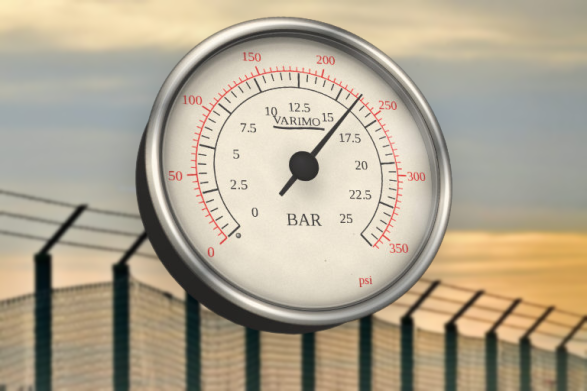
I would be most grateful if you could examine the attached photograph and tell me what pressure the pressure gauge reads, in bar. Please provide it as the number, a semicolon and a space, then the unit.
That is 16; bar
